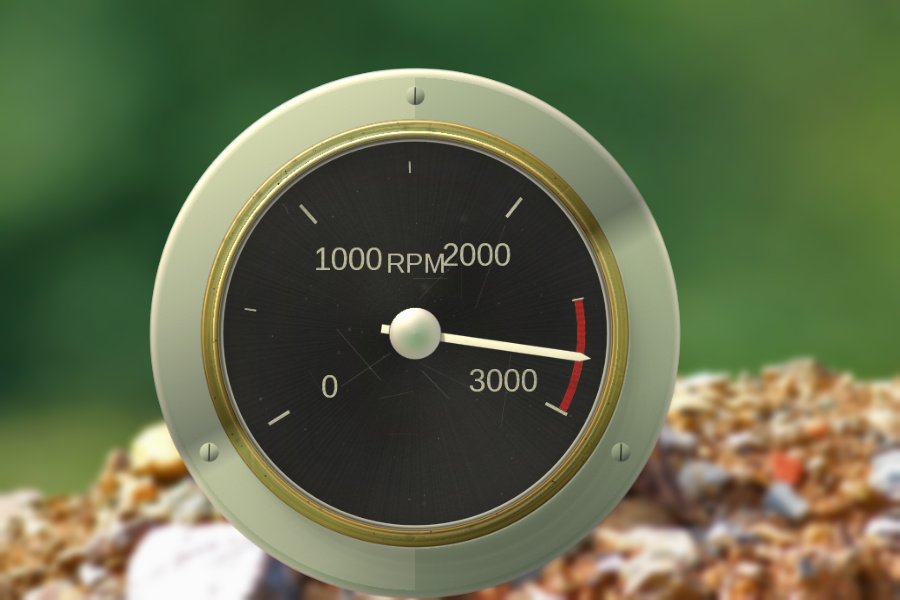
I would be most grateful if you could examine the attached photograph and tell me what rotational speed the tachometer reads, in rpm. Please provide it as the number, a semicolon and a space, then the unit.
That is 2750; rpm
